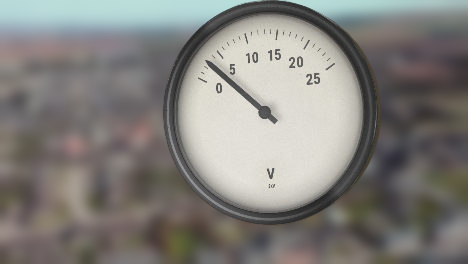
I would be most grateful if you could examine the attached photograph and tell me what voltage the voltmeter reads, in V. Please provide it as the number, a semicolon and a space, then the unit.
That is 3; V
